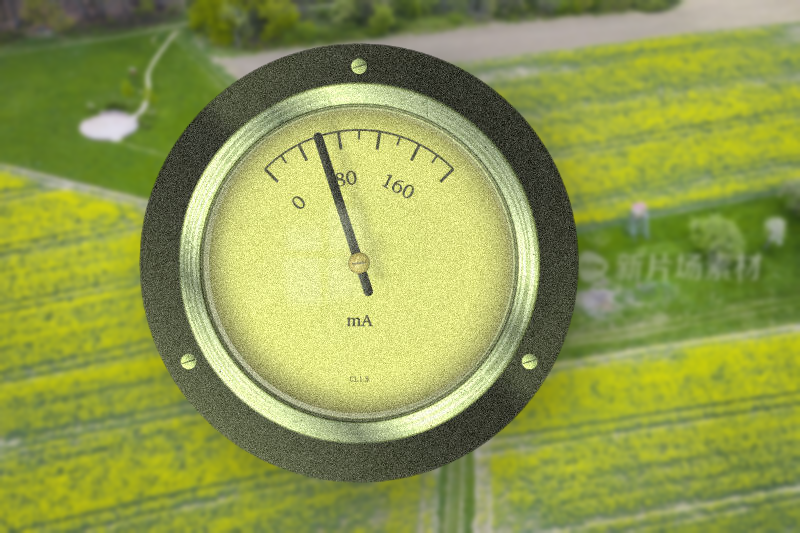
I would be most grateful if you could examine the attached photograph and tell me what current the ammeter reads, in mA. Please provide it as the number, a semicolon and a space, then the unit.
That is 60; mA
